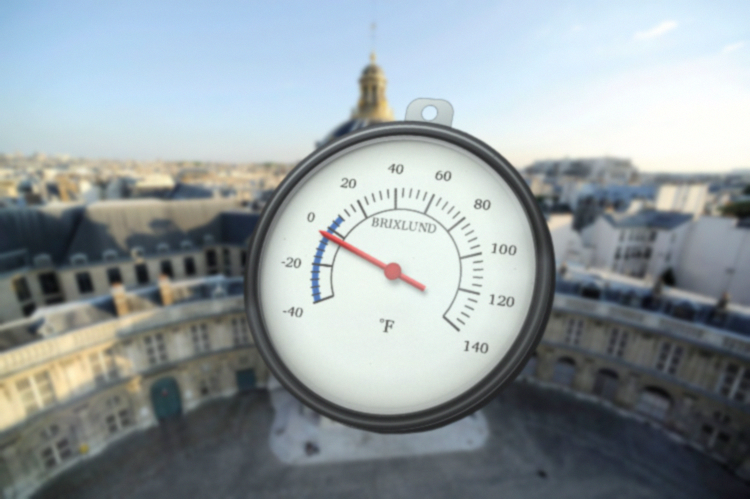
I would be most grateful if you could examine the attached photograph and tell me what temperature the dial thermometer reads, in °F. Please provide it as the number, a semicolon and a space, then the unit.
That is -4; °F
